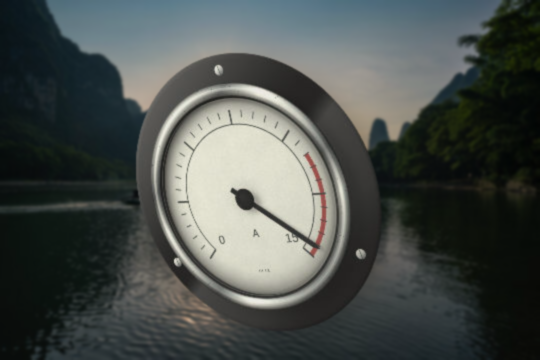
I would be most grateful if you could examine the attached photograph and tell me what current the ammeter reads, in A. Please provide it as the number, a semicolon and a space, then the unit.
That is 14.5; A
